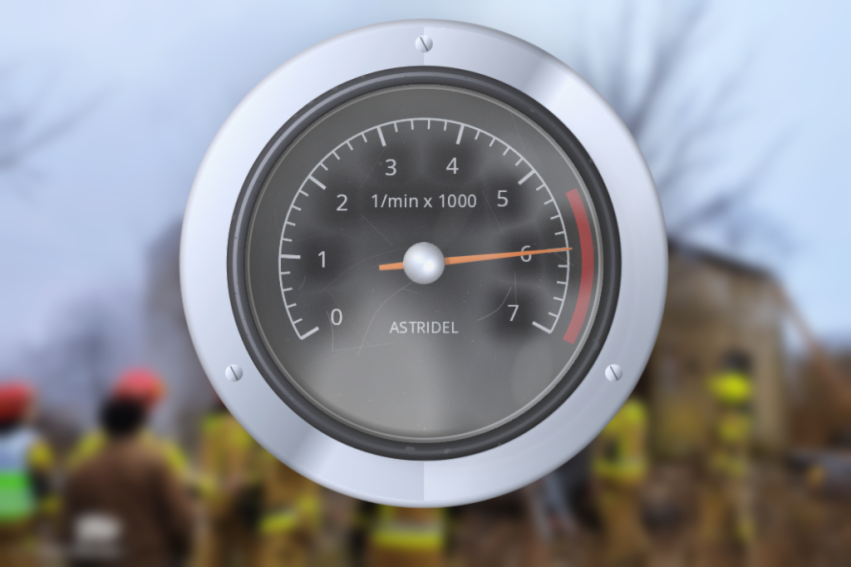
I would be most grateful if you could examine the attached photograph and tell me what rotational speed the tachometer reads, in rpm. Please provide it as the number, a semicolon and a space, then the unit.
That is 6000; rpm
